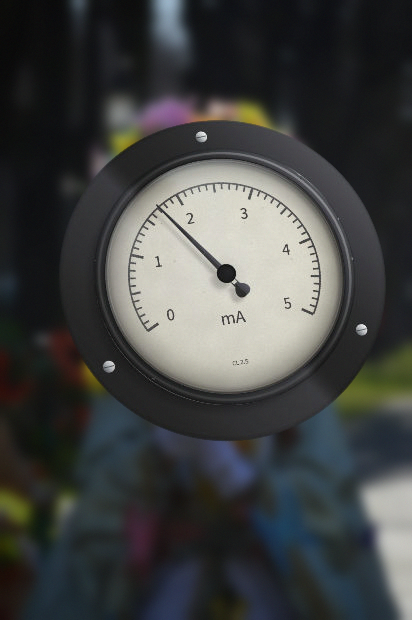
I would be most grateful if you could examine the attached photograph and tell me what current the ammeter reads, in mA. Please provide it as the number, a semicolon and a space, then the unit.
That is 1.7; mA
